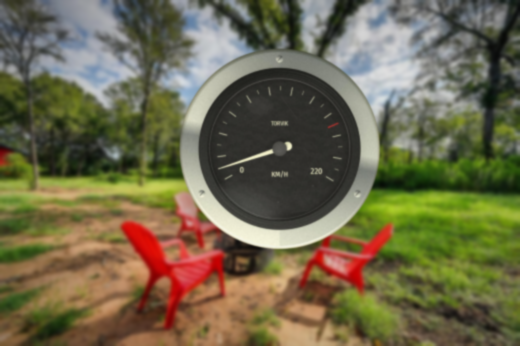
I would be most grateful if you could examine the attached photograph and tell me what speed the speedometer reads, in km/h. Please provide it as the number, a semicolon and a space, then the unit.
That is 10; km/h
